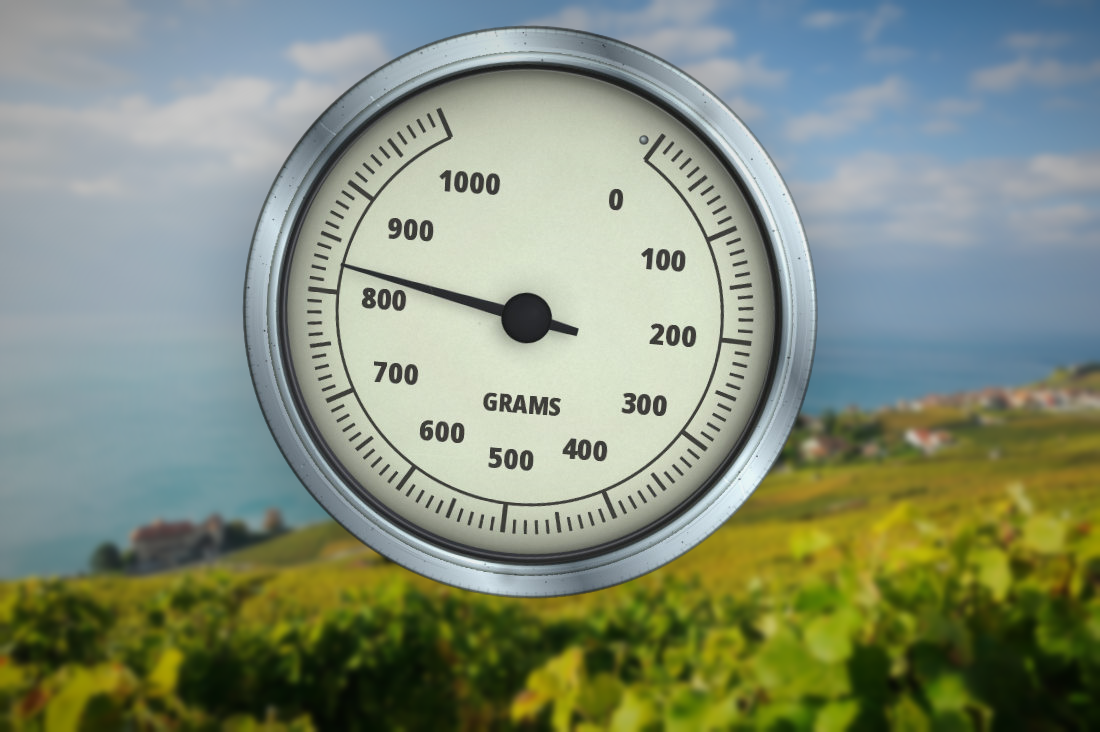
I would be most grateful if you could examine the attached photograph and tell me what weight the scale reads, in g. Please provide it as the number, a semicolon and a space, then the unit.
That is 830; g
